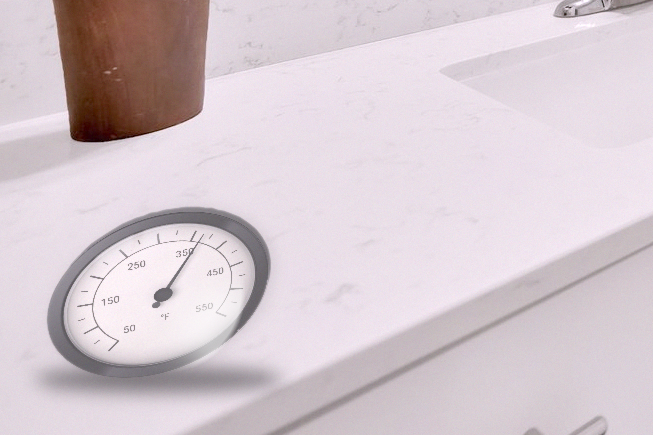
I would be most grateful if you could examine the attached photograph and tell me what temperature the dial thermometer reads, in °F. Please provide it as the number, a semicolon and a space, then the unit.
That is 362.5; °F
